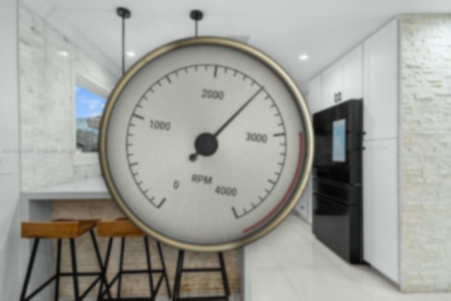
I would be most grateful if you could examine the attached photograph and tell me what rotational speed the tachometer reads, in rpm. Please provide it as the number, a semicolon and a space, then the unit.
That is 2500; rpm
